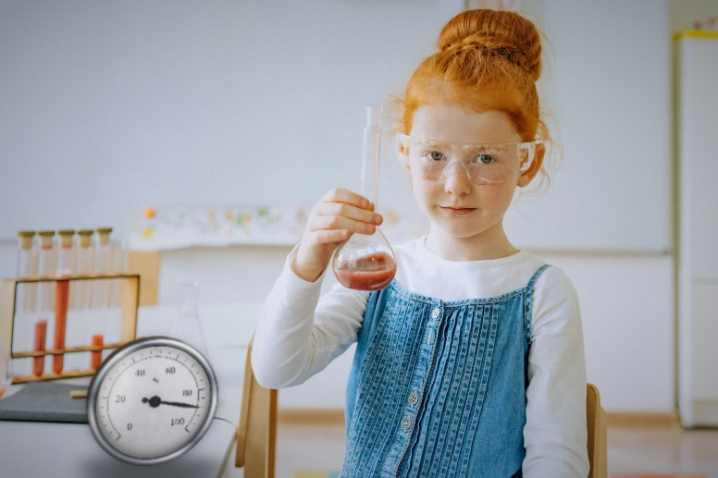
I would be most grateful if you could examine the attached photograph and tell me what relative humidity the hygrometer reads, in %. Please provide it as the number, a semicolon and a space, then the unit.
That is 88; %
